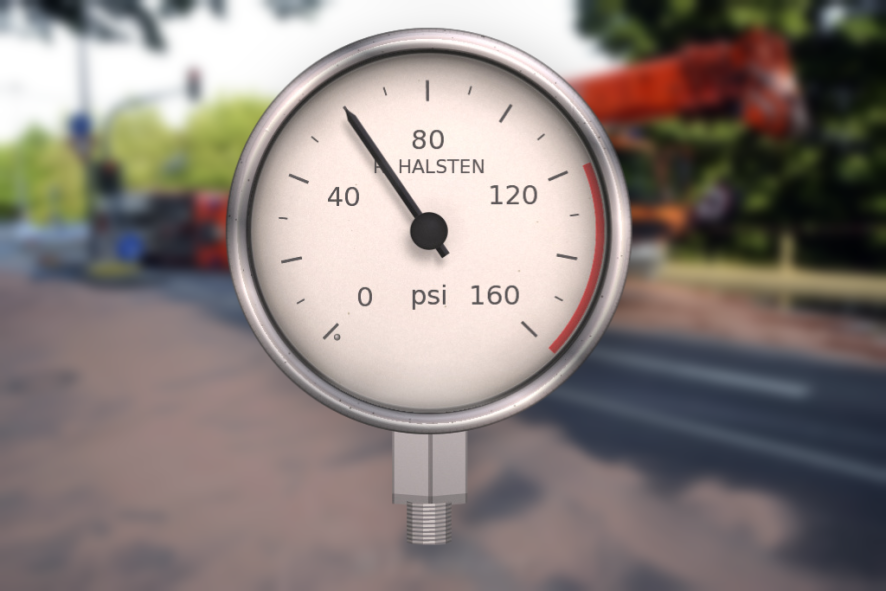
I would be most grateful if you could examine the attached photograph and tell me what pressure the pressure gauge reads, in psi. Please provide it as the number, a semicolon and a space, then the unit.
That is 60; psi
